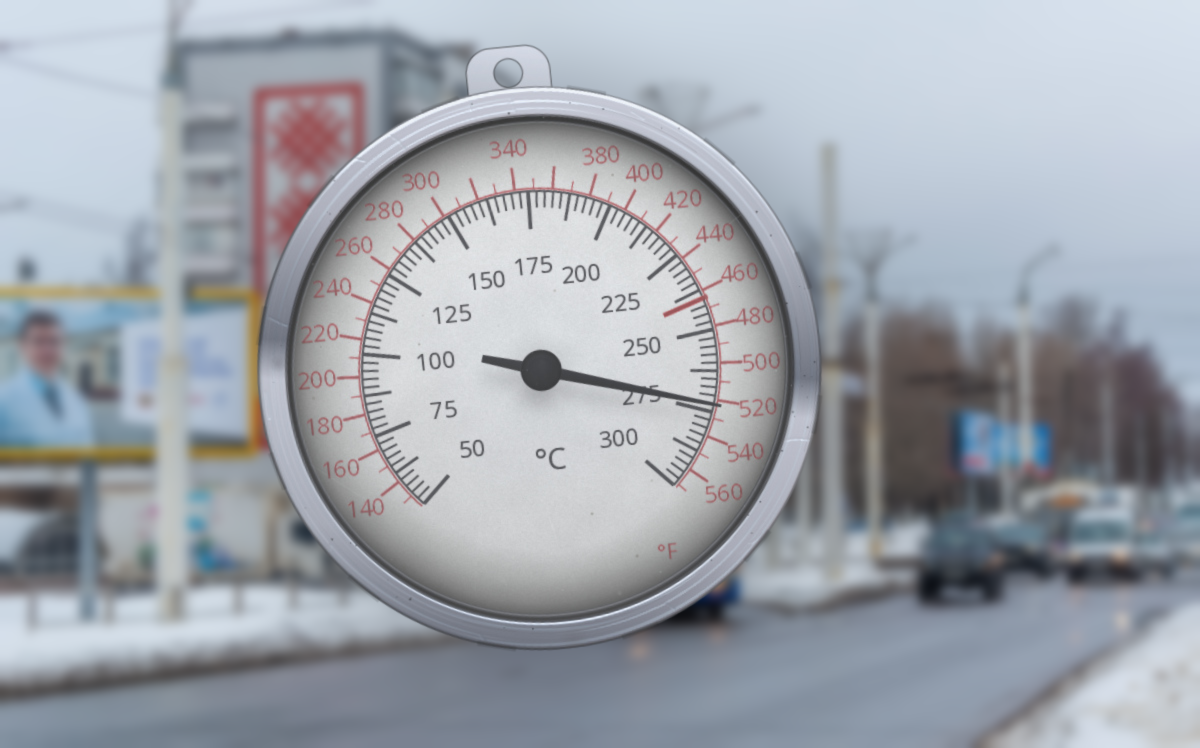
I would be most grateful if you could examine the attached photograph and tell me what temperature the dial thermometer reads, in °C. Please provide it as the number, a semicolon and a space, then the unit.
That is 272.5; °C
